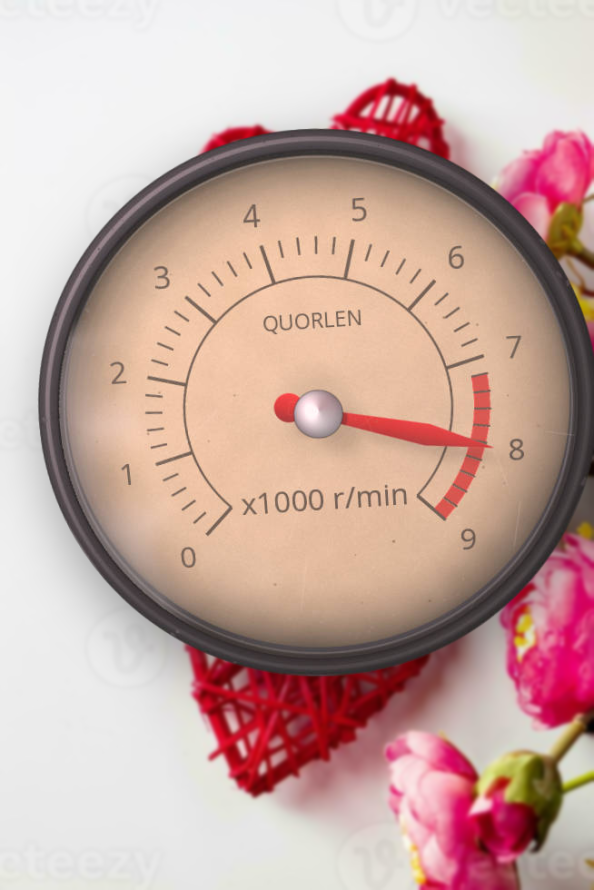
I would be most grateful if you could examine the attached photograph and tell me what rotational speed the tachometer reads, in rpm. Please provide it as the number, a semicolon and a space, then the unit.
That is 8000; rpm
